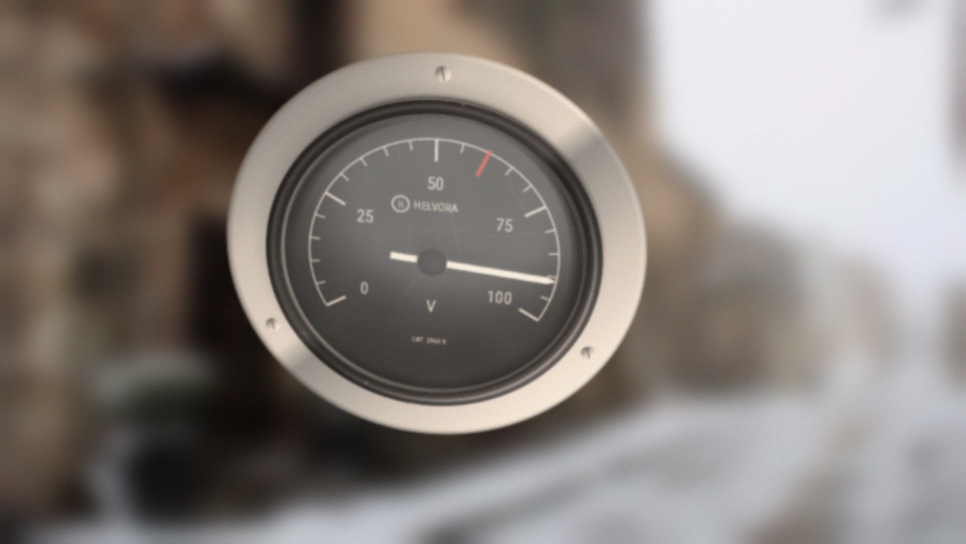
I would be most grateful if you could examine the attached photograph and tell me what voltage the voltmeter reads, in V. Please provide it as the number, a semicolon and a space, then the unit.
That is 90; V
